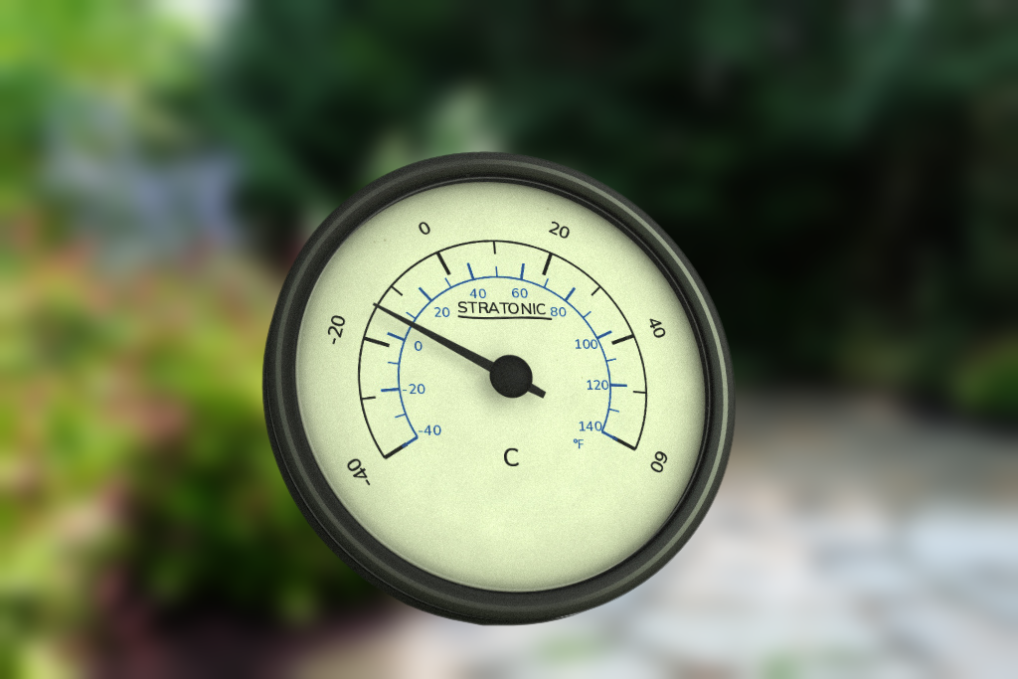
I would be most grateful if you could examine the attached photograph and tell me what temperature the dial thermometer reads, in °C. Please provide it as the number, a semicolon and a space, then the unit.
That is -15; °C
